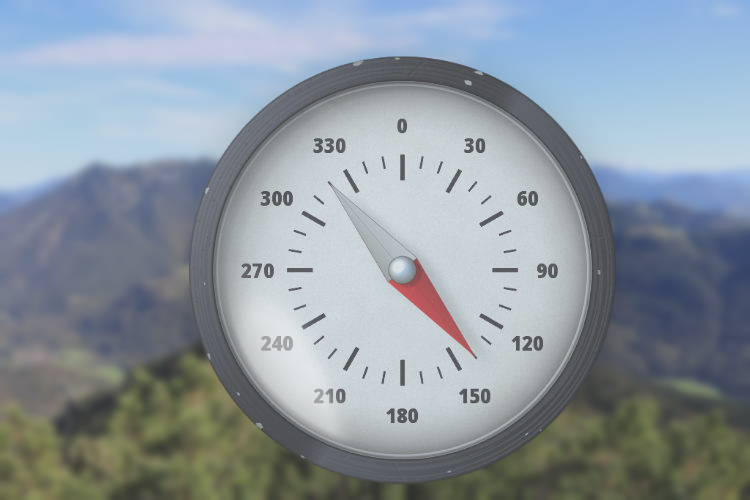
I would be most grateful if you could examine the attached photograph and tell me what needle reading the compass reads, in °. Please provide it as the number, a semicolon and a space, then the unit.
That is 140; °
